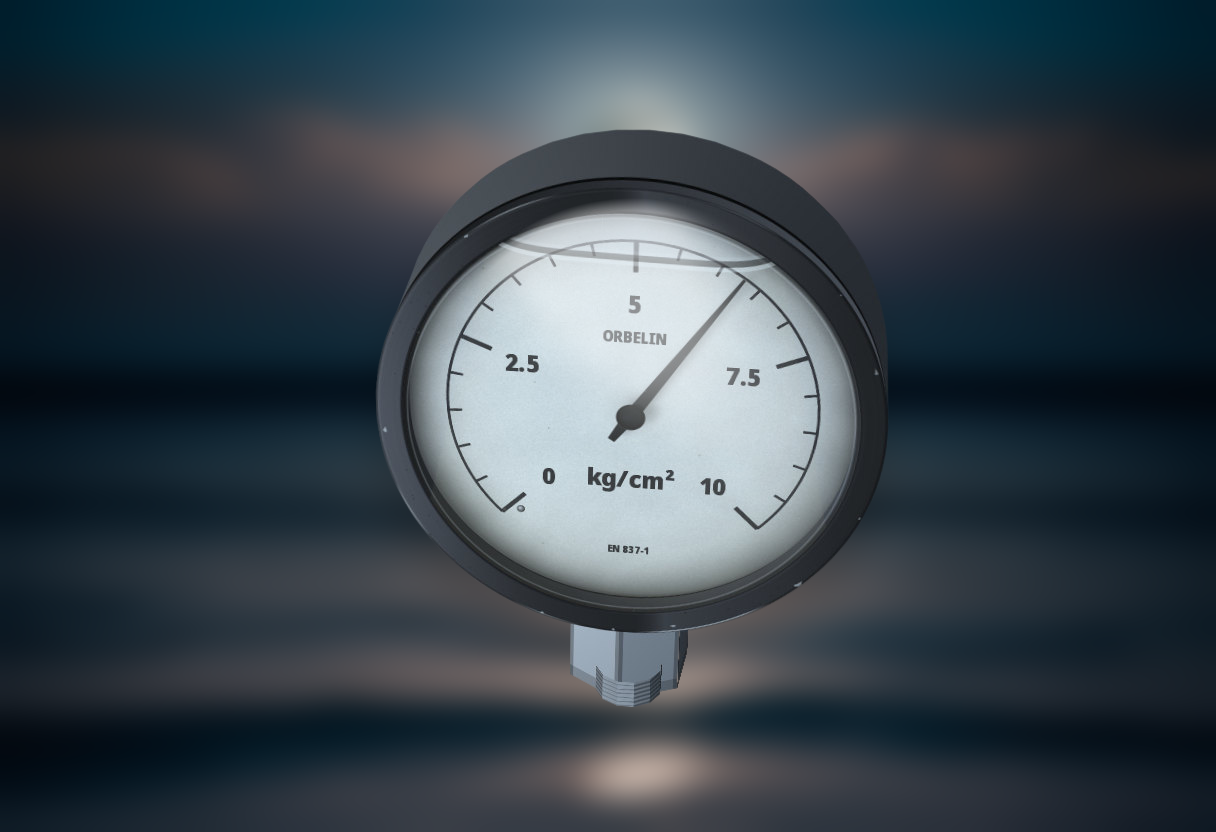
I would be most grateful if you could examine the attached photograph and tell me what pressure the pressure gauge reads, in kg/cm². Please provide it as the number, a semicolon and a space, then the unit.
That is 6.25; kg/cm²
